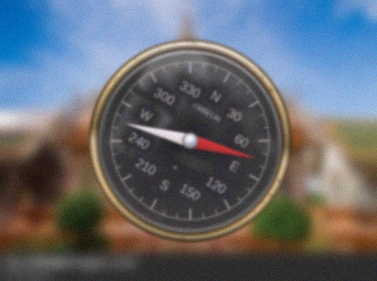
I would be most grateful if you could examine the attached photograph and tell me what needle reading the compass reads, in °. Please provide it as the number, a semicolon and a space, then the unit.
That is 75; °
